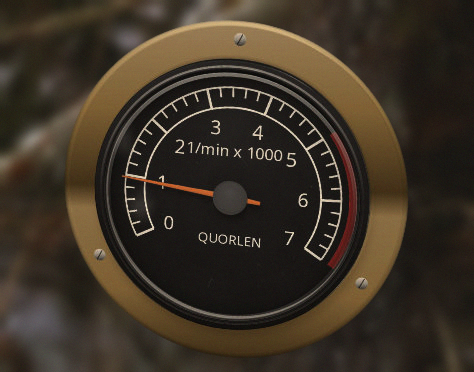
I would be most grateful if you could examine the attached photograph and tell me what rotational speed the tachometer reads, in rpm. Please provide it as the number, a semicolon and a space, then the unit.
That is 1000; rpm
